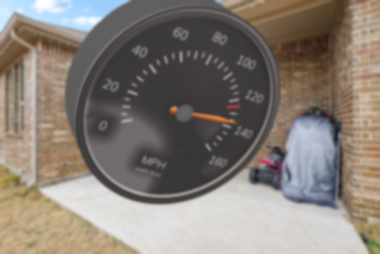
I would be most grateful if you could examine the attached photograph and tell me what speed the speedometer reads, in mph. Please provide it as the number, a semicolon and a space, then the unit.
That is 135; mph
